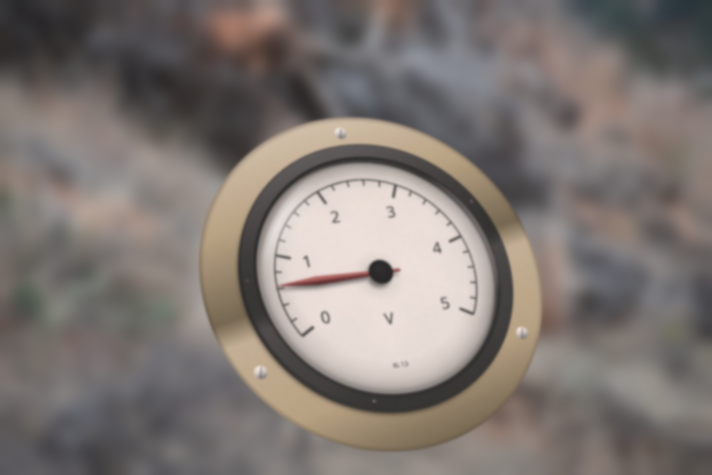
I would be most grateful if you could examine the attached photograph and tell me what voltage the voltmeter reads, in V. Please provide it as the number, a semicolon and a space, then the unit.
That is 0.6; V
